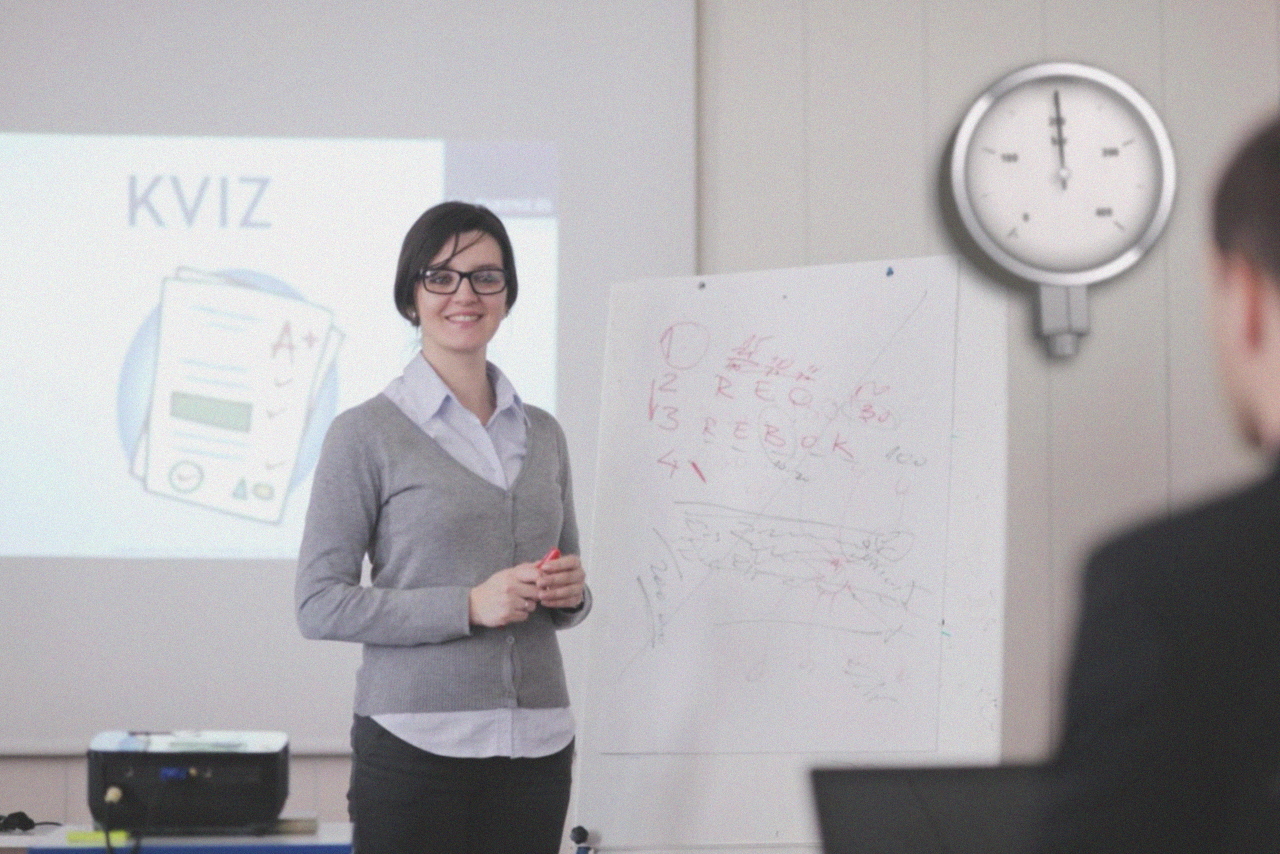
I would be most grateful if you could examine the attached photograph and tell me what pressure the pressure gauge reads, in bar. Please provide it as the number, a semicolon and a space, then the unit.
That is 200; bar
